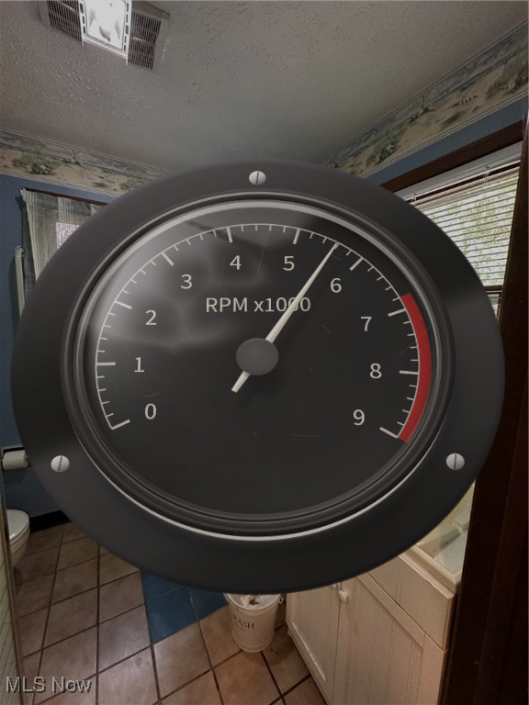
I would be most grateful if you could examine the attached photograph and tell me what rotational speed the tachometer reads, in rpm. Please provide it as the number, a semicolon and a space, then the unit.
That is 5600; rpm
